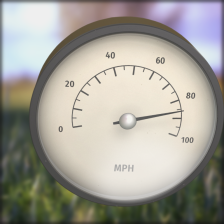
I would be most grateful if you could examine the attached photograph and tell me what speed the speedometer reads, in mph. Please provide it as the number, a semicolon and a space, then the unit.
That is 85; mph
